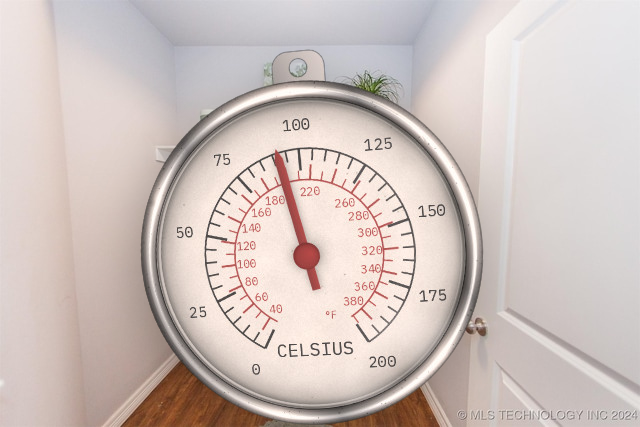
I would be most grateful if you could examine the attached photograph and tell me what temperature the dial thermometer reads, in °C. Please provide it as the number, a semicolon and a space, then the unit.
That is 92.5; °C
